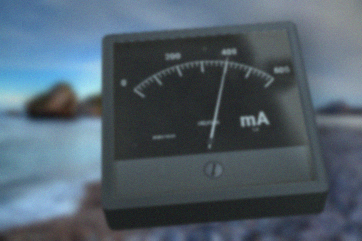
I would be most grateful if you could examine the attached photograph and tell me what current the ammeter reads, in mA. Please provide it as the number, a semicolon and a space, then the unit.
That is 400; mA
